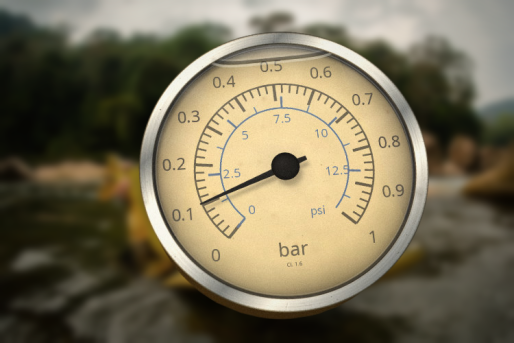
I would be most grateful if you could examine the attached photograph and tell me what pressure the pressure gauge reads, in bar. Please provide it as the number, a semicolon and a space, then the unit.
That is 0.1; bar
